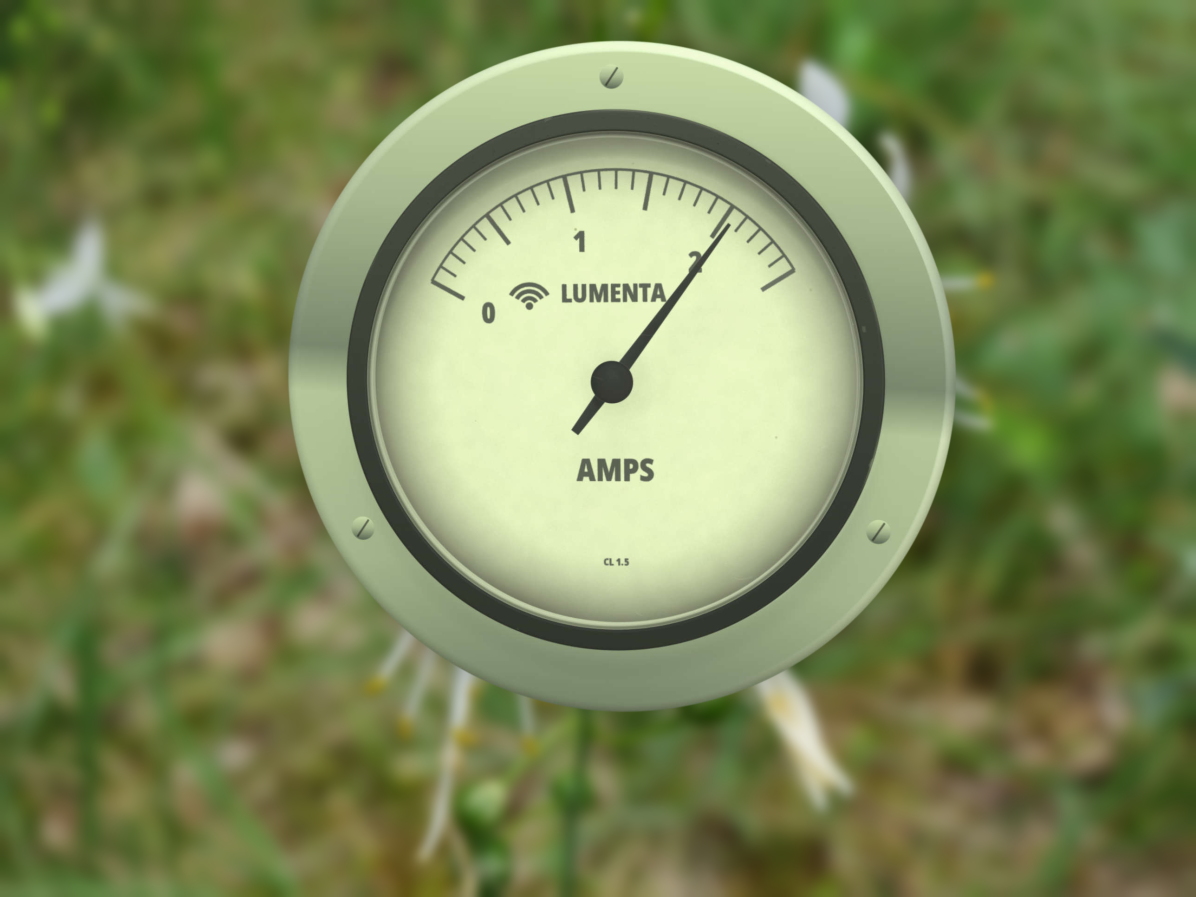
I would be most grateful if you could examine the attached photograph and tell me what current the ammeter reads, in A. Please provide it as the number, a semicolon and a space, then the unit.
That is 2.05; A
